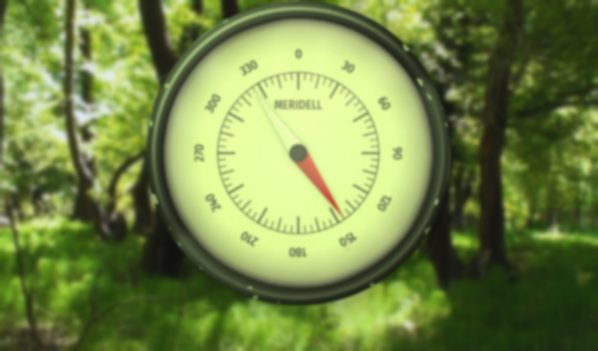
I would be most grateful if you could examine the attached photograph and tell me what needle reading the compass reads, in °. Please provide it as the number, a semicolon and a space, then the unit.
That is 145; °
